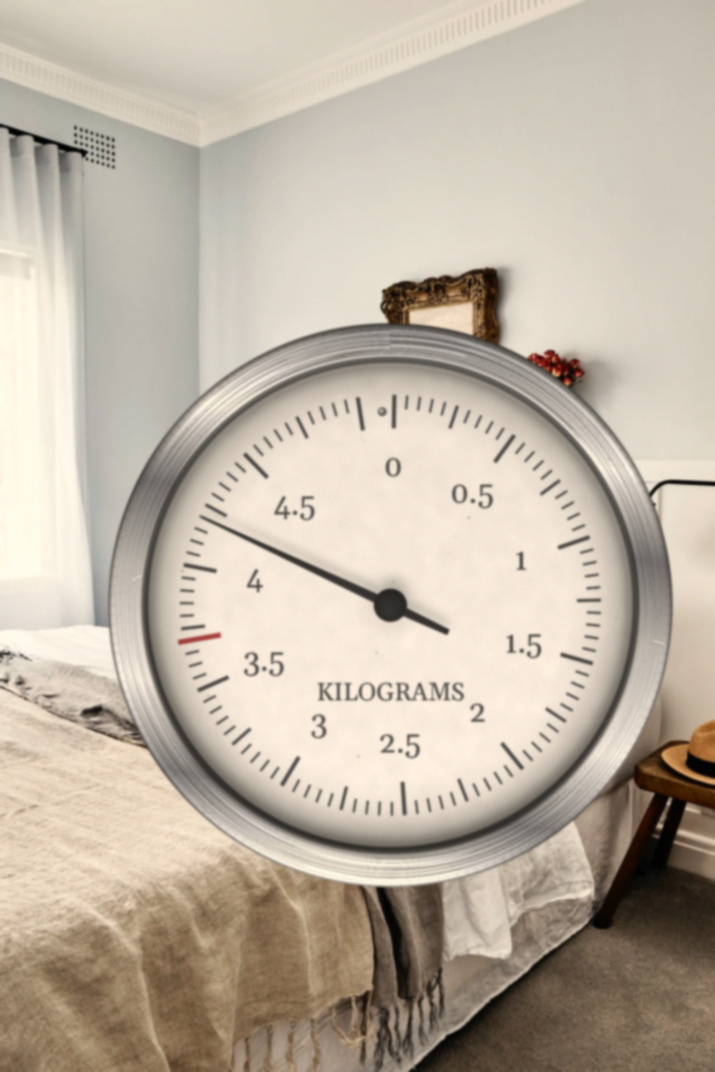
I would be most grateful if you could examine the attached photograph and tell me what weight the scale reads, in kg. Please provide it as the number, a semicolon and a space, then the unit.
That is 4.2; kg
